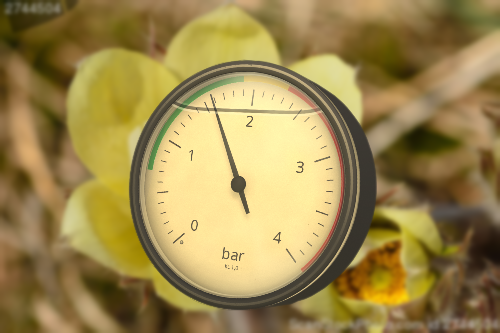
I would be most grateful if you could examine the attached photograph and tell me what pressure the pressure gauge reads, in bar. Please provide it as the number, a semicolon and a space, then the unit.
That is 1.6; bar
